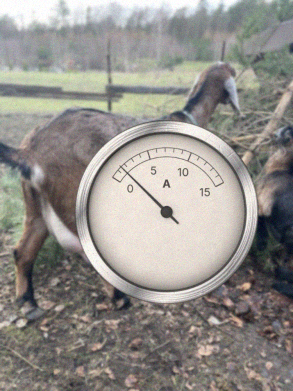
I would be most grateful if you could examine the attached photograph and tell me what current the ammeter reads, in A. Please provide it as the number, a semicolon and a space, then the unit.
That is 1.5; A
